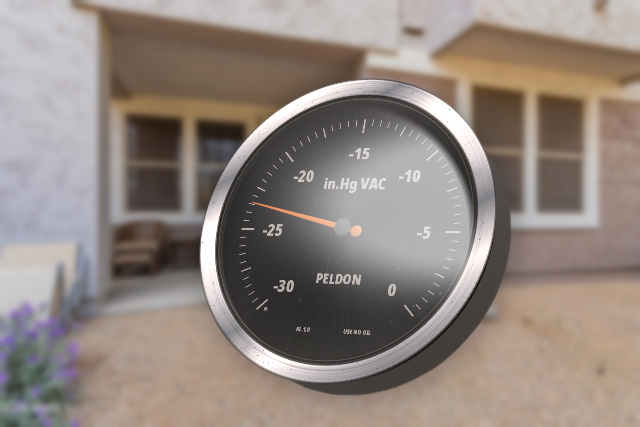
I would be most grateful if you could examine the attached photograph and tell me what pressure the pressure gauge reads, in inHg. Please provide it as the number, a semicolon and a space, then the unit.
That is -23.5; inHg
